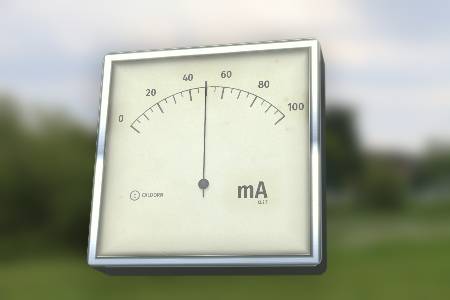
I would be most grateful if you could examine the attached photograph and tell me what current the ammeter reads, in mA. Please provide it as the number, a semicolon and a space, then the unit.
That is 50; mA
